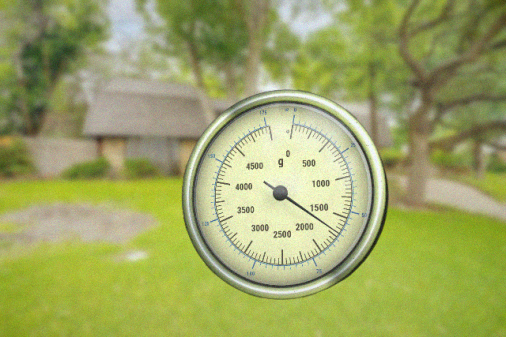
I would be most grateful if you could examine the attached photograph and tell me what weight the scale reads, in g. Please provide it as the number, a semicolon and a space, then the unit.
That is 1700; g
